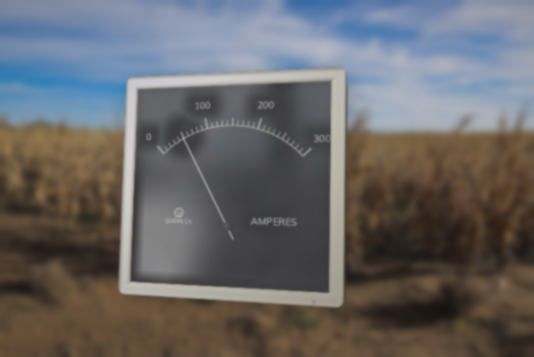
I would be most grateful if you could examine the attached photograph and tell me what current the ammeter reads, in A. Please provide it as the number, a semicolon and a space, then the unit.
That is 50; A
